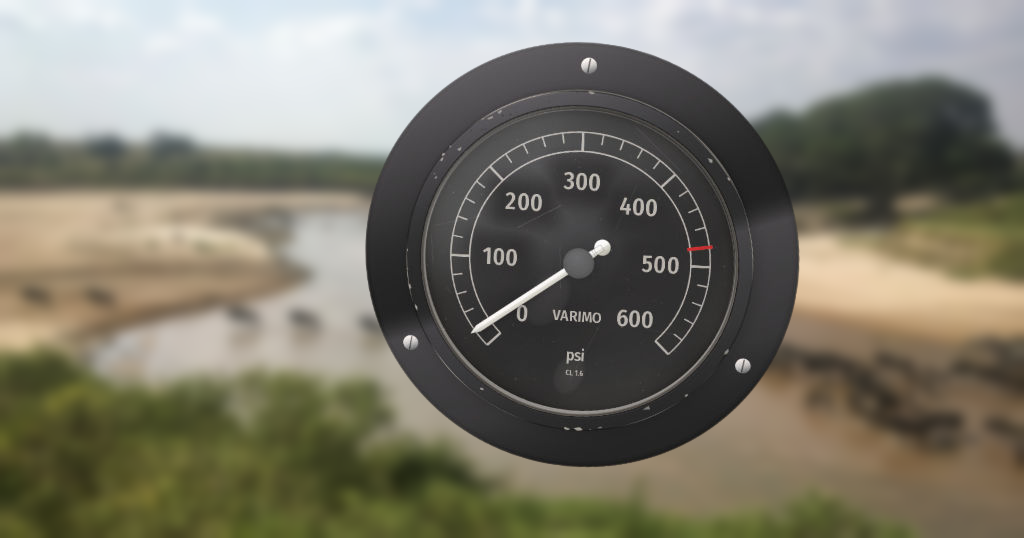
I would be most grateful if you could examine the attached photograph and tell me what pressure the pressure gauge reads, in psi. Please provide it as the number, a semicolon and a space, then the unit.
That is 20; psi
